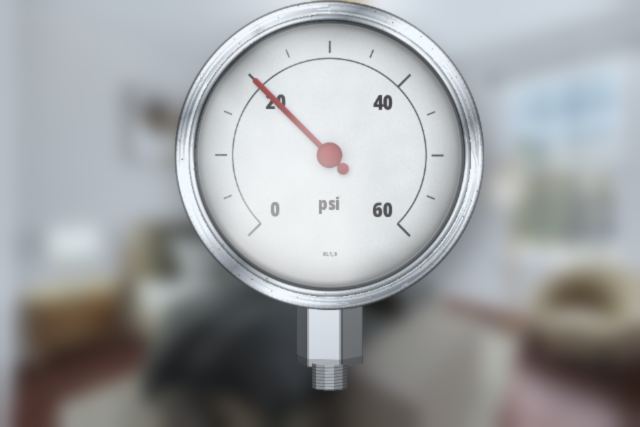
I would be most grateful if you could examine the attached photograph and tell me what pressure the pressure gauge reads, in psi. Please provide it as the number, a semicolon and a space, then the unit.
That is 20; psi
